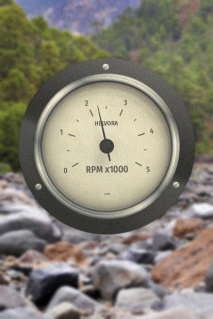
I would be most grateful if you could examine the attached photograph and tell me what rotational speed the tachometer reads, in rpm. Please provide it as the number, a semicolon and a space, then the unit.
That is 2250; rpm
